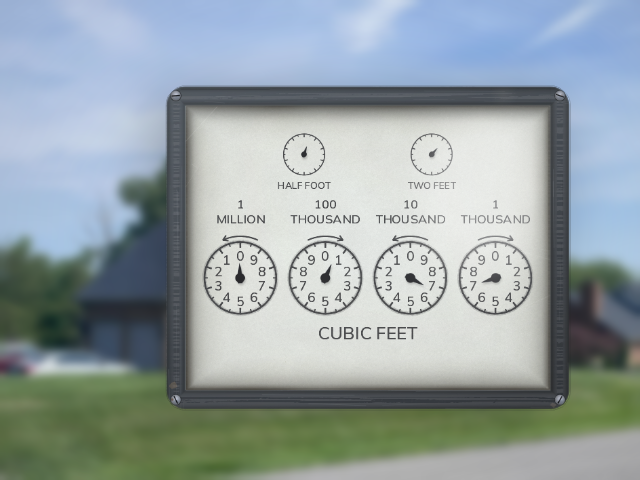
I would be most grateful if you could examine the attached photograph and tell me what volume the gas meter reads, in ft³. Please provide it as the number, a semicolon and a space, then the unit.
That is 6700; ft³
